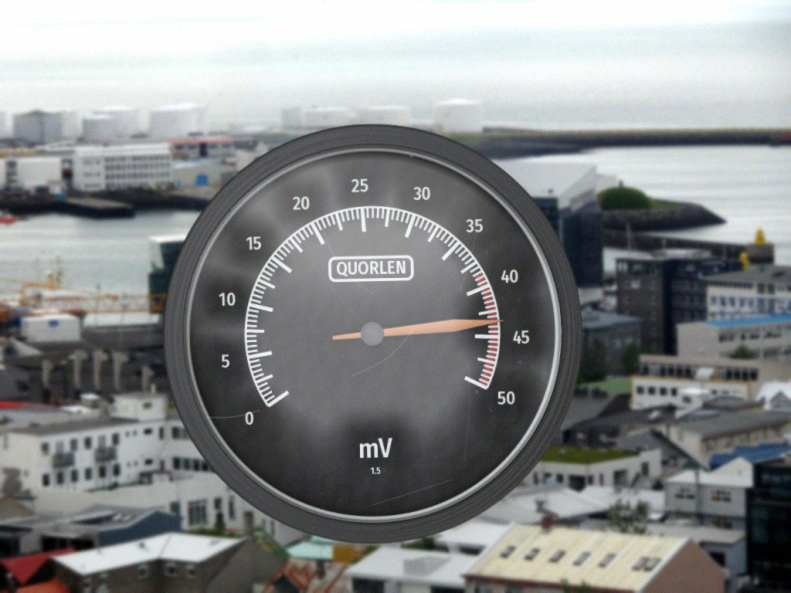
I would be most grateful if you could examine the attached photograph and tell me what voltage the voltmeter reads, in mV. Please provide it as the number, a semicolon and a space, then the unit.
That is 43.5; mV
